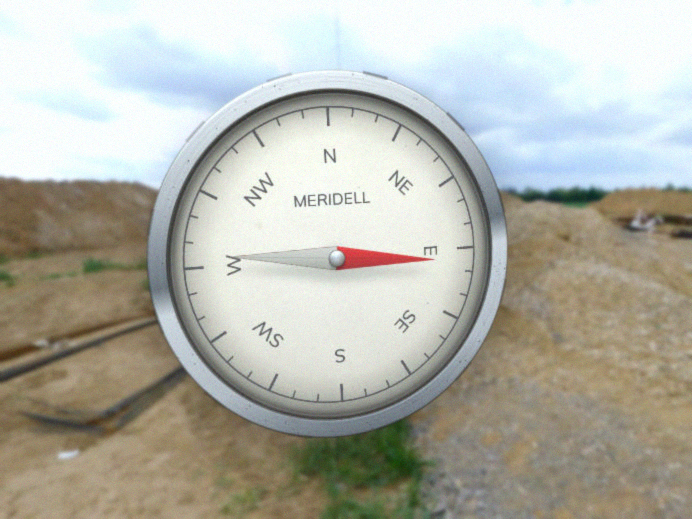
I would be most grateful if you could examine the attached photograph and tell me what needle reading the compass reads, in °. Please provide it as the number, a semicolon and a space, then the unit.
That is 95; °
